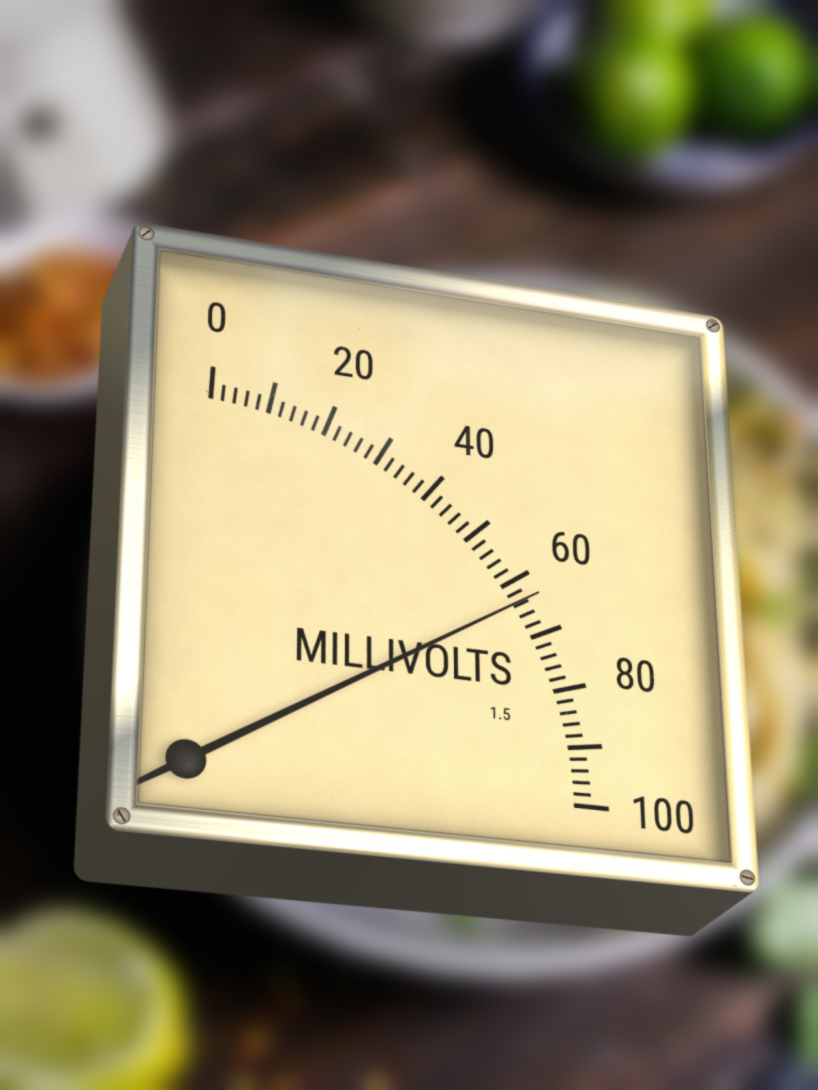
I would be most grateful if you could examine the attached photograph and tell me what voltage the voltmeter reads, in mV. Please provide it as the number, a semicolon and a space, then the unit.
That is 64; mV
